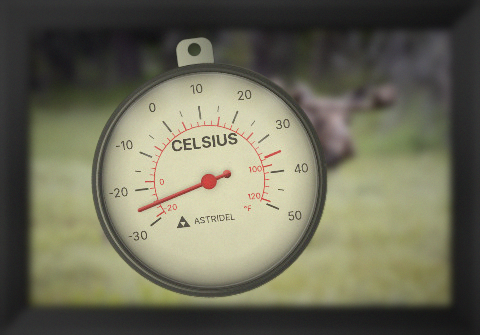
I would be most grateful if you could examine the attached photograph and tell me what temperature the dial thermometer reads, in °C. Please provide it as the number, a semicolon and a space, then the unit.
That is -25; °C
